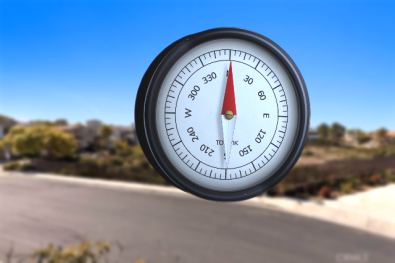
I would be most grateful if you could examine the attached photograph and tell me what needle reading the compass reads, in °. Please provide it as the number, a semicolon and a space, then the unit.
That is 0; °
